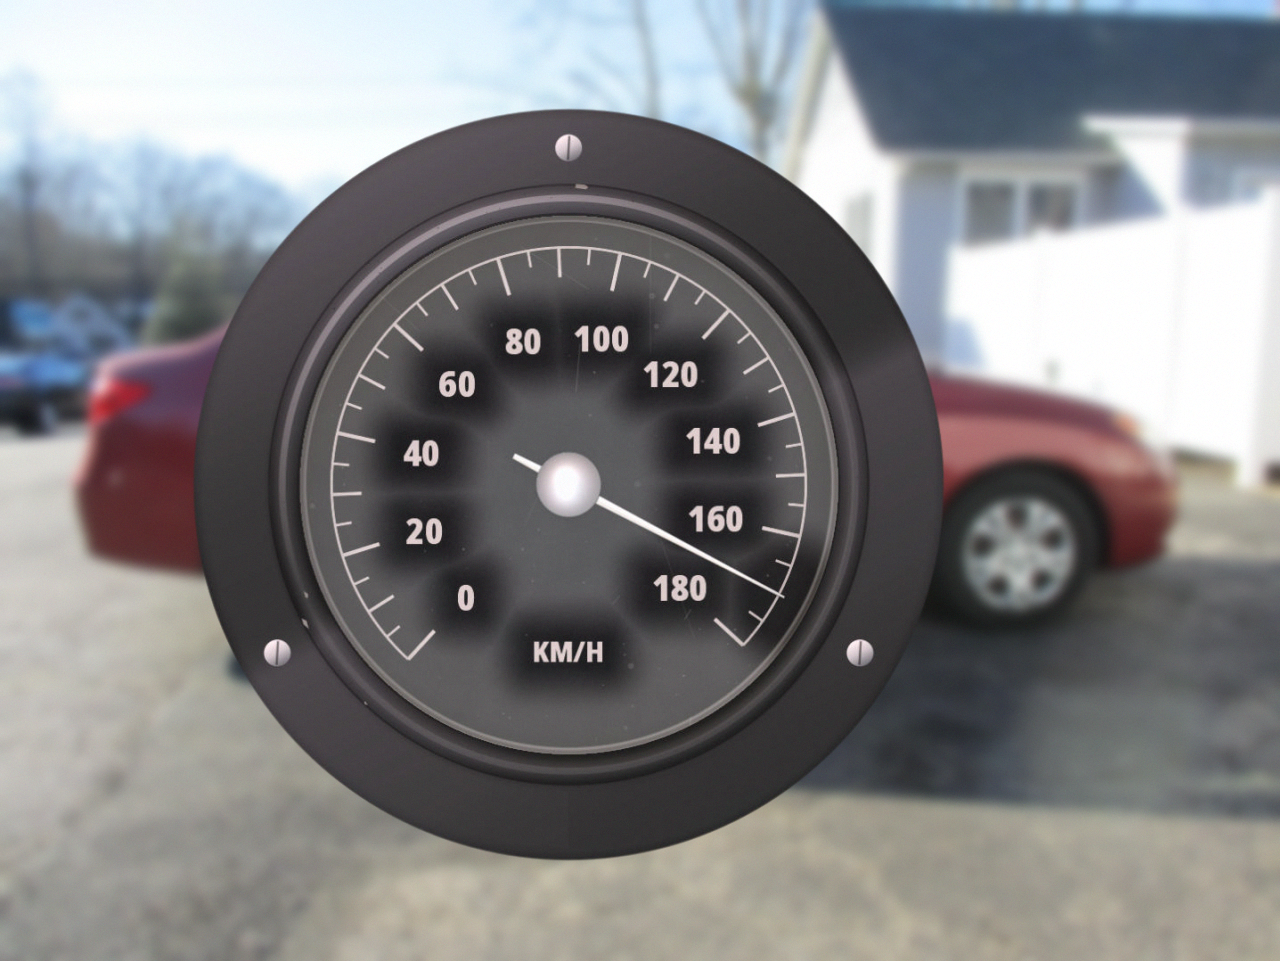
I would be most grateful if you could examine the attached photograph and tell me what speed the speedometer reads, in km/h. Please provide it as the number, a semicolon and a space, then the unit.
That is 170; km/h
